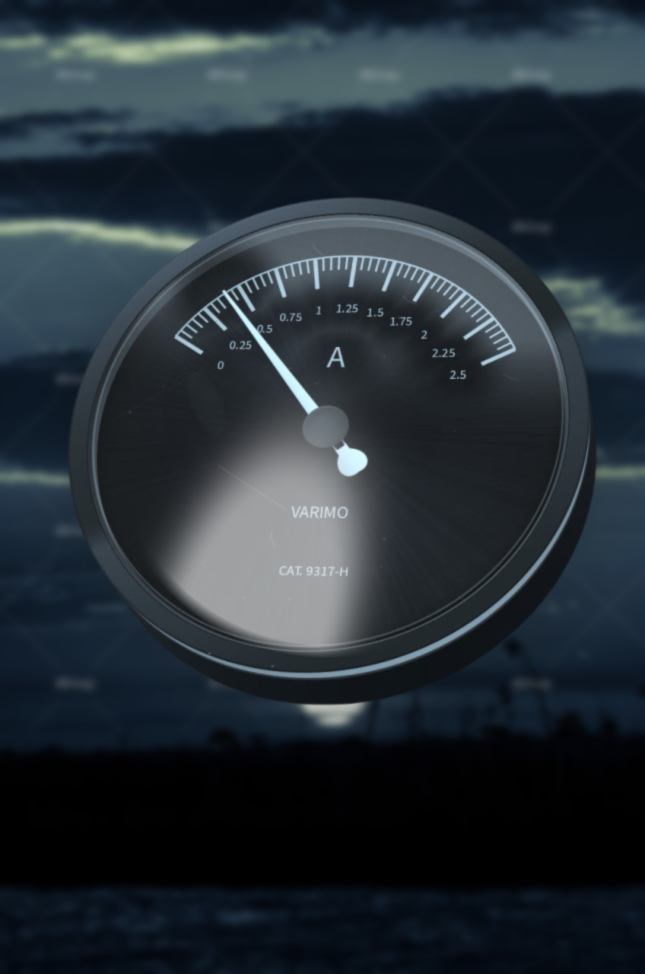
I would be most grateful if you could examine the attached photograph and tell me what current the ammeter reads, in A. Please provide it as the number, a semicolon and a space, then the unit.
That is 0.4; A
